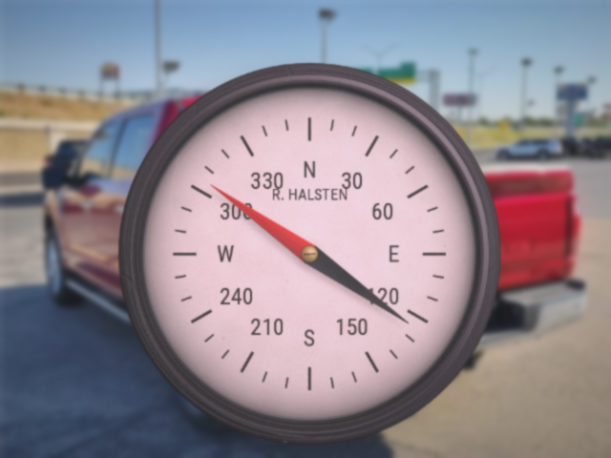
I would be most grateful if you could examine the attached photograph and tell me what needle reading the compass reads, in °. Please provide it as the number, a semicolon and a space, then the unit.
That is 305; °
